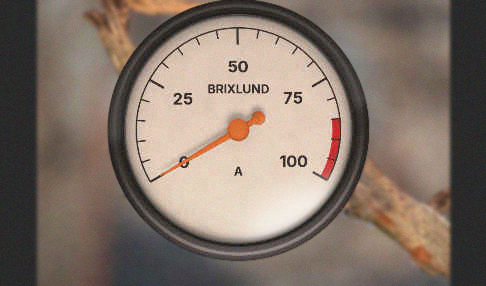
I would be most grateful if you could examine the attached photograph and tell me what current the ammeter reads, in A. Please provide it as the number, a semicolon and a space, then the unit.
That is 0; A
